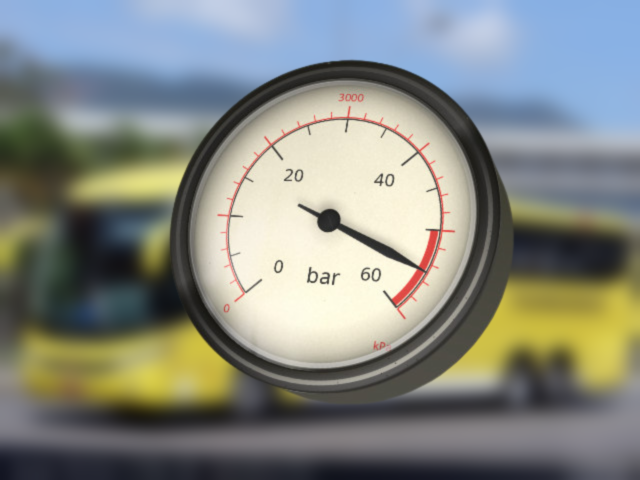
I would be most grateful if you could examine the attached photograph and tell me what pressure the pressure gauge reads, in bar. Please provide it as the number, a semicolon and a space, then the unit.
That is 55; bar
